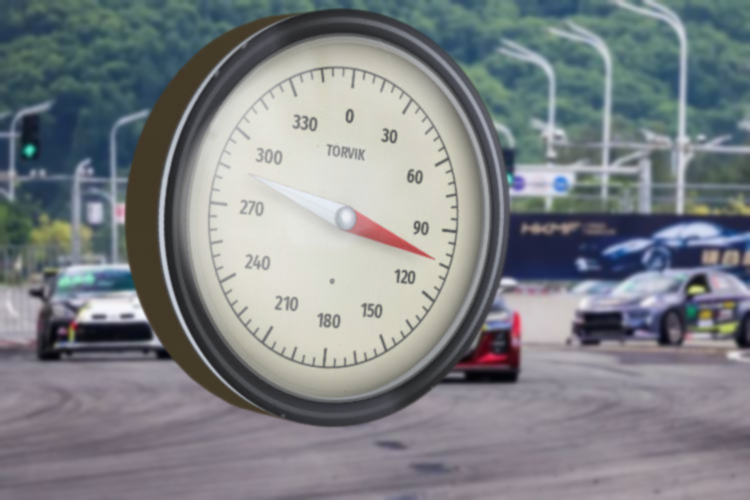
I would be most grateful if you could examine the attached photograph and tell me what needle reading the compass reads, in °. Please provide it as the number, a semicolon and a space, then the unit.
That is 105; °
